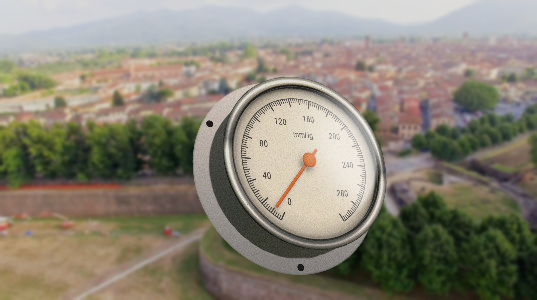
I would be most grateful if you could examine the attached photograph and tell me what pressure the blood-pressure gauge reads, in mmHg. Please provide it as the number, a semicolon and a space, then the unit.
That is 10; mmHg
